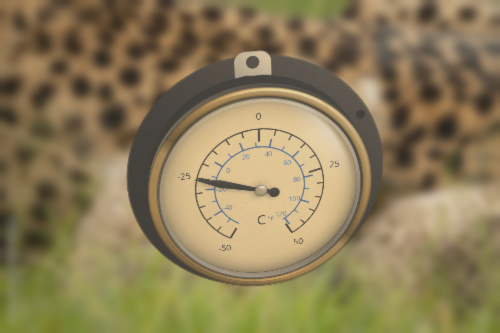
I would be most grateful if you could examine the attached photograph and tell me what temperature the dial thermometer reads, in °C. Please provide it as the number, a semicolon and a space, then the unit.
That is -25; °C
